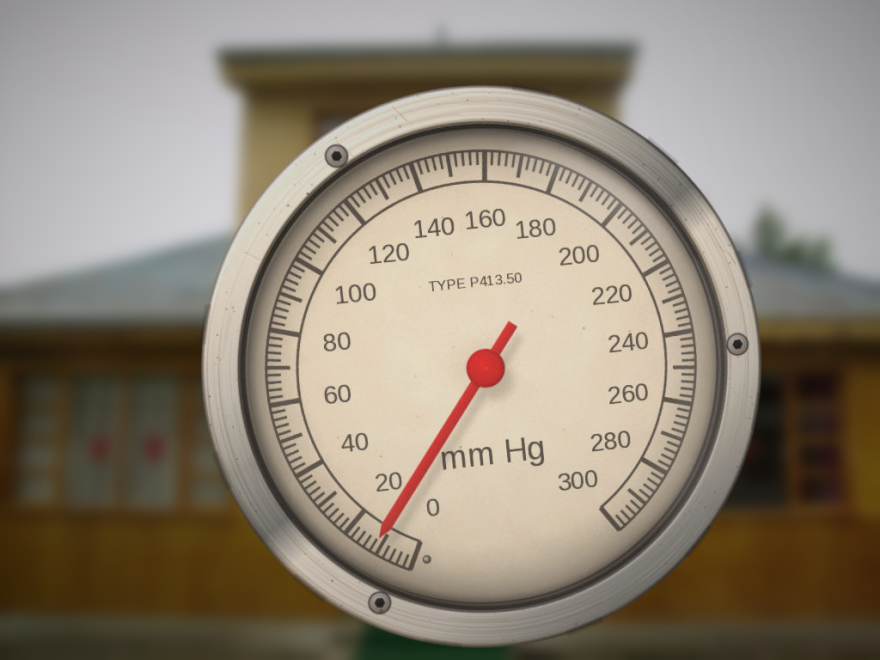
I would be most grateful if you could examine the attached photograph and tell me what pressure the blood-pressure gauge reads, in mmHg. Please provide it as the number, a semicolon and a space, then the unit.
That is 12; mmHg
